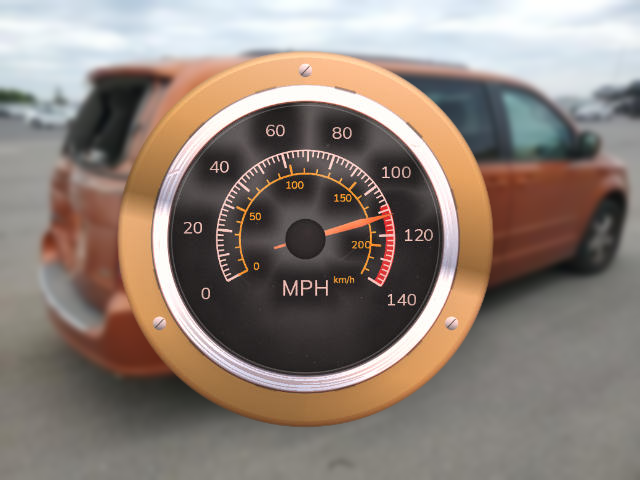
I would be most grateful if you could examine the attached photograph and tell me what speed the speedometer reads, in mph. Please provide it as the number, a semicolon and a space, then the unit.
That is 112; mph
